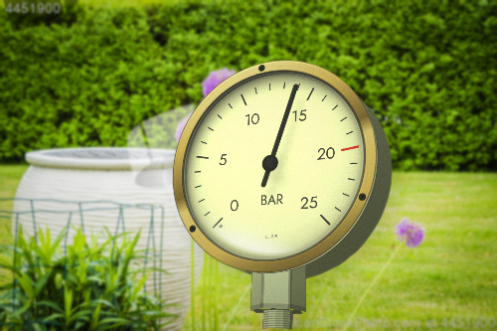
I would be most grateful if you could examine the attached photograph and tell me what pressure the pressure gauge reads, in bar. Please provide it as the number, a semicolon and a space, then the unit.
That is 14; bar
